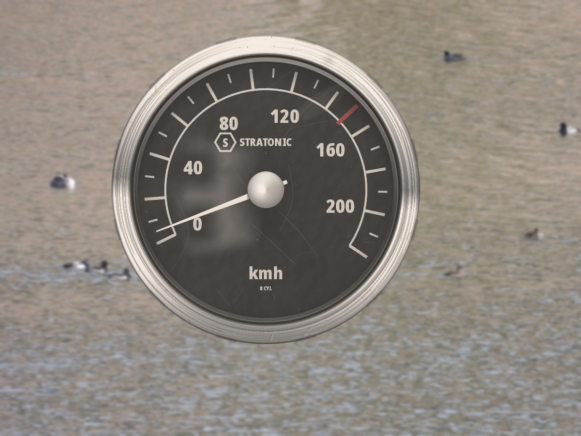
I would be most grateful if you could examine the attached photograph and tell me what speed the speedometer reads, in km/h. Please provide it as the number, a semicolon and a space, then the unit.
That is 5; km/h
